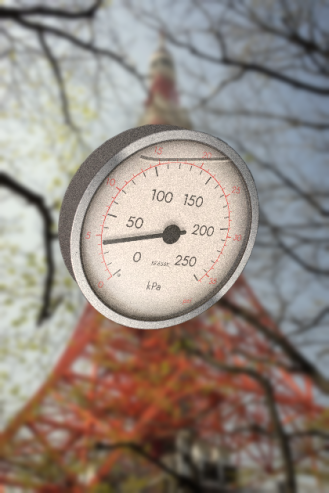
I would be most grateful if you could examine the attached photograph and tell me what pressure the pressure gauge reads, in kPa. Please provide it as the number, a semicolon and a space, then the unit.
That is 30; kPa
